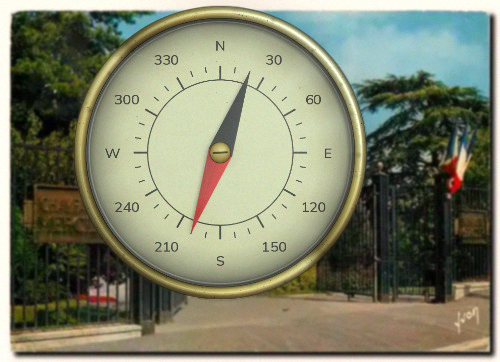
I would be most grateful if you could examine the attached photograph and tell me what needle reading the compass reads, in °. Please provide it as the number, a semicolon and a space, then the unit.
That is 200; °
